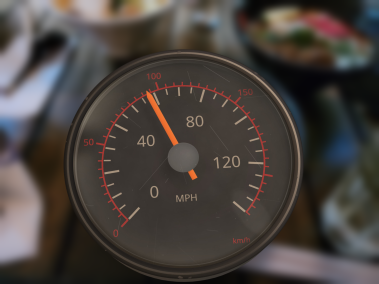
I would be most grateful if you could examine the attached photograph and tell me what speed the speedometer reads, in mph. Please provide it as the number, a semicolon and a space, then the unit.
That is 57.5; mph
